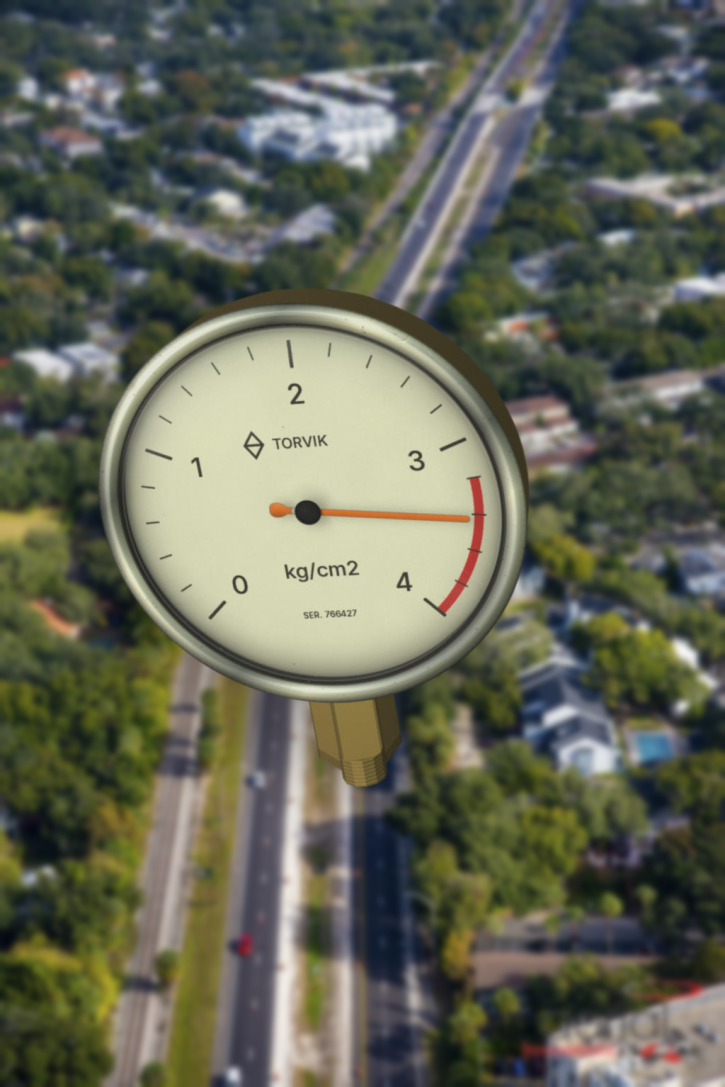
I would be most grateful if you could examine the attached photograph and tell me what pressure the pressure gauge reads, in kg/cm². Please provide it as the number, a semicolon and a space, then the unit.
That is 3.4; kg/cm²
